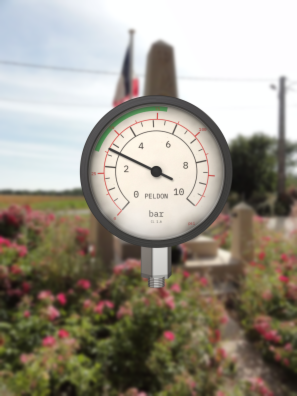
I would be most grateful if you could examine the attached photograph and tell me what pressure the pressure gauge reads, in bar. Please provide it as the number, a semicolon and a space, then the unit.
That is 2.75; bar
